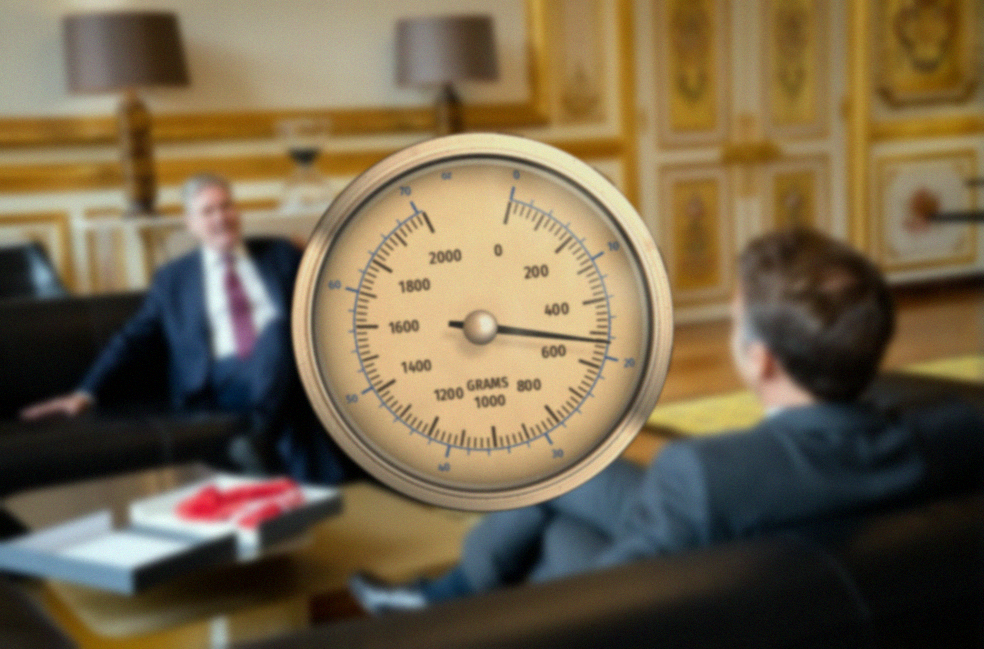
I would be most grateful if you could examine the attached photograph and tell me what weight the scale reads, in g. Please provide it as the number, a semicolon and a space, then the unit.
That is 520; g
